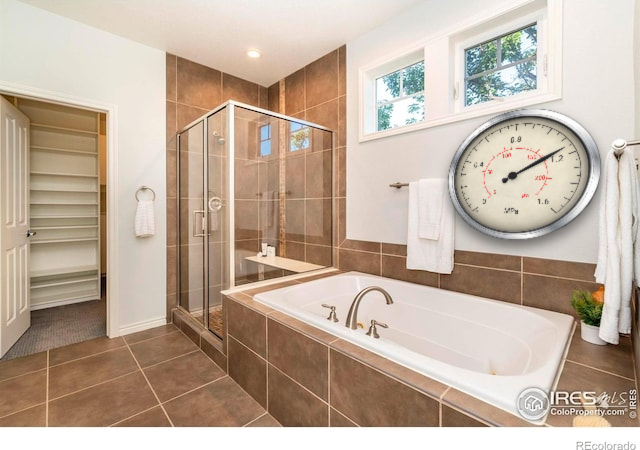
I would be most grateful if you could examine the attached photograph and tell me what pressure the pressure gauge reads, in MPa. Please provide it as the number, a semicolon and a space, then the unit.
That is 1.15; MPa
